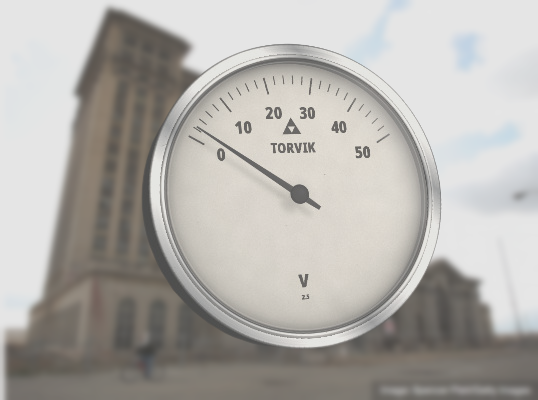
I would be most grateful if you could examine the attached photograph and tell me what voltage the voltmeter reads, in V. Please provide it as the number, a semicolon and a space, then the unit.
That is 2; V
